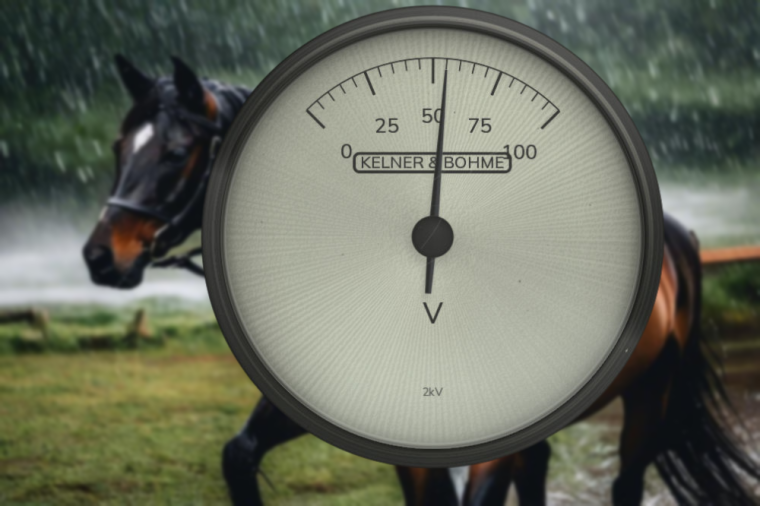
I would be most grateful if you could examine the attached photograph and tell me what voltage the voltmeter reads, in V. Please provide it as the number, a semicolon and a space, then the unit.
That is 55; V
